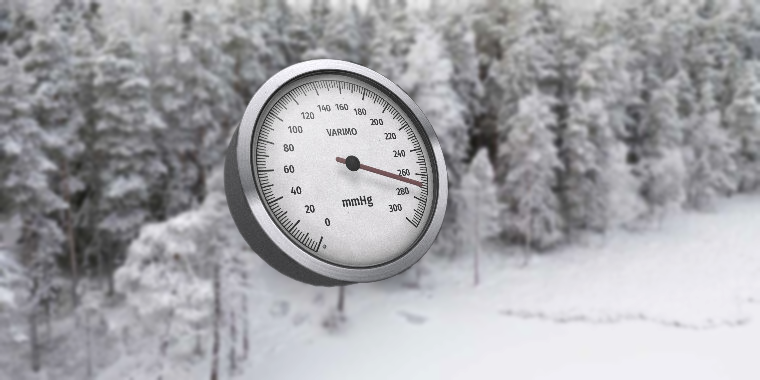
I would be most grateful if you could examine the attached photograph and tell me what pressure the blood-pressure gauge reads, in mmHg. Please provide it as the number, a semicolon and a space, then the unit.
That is 270; mmHg
